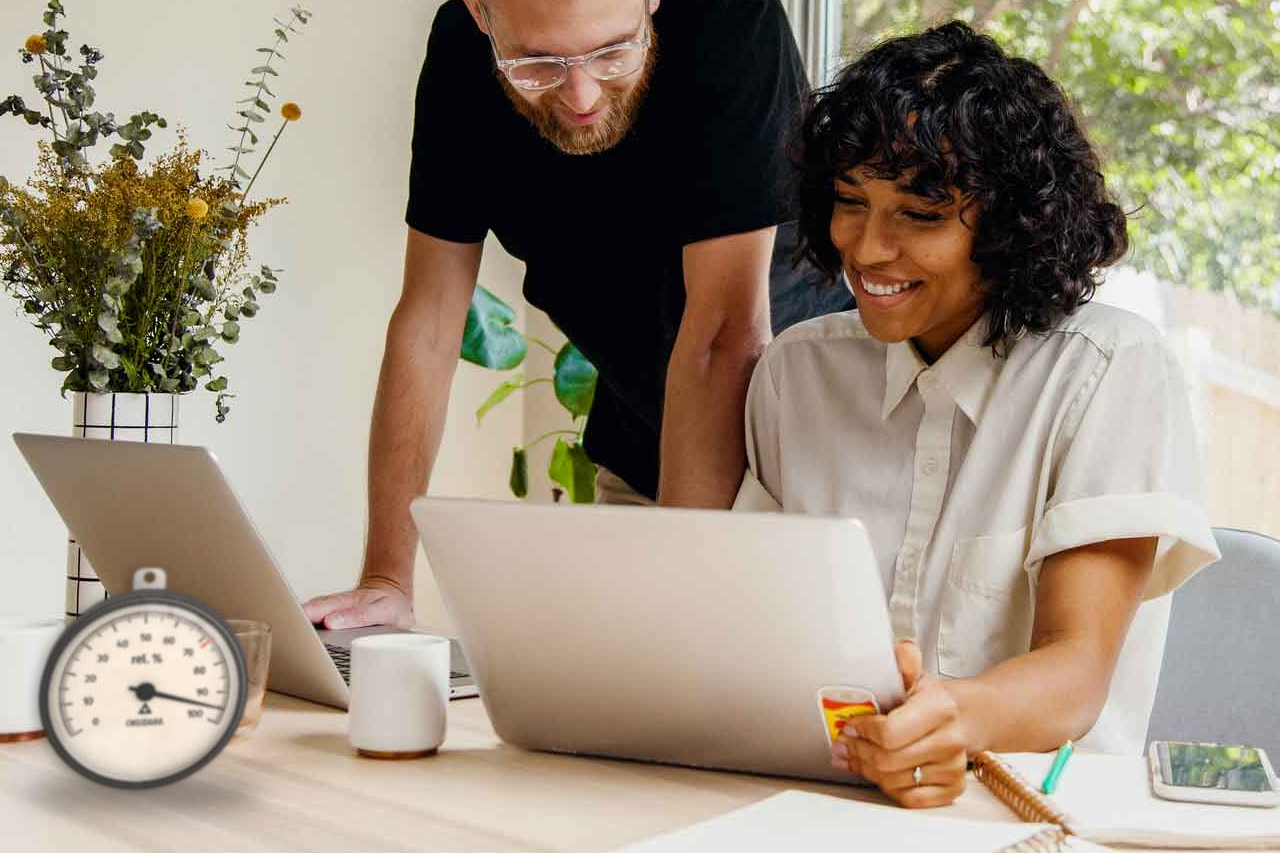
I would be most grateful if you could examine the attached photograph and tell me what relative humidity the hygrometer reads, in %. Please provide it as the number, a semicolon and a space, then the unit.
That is 95; %
